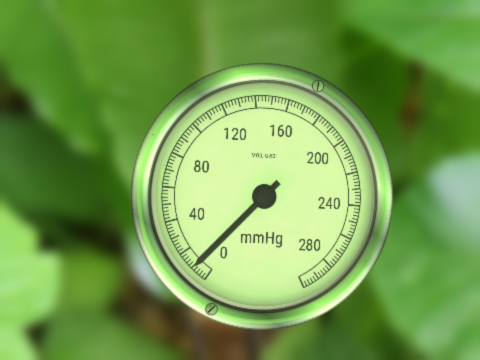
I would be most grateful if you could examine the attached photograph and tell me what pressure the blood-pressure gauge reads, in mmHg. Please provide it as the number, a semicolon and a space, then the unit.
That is 10; mmHg
